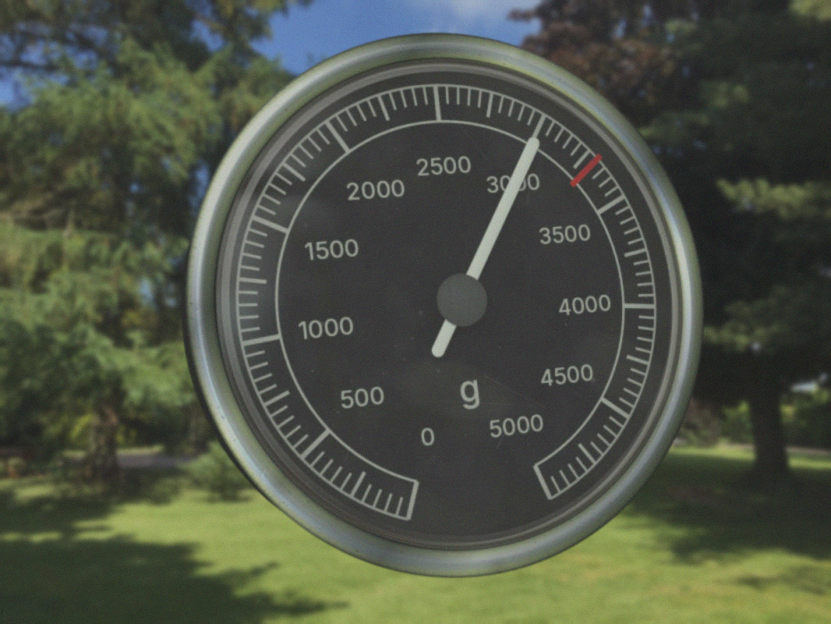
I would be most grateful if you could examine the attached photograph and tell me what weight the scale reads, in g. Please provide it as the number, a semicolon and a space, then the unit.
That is 3000; g
